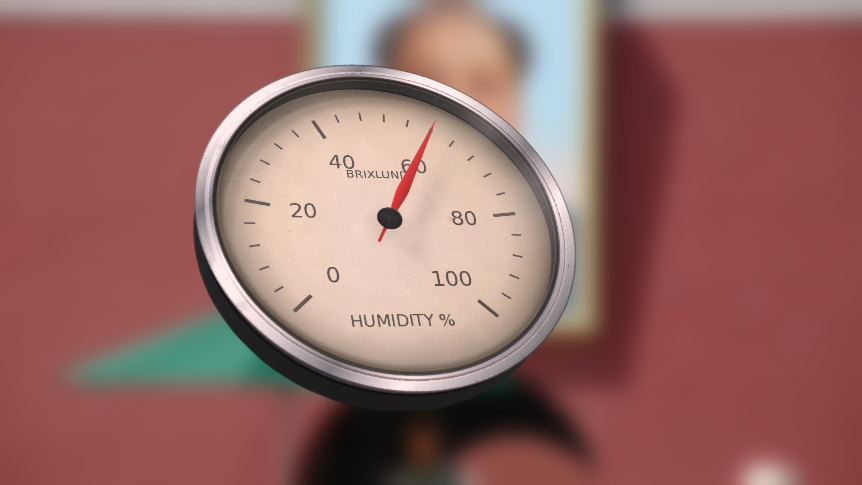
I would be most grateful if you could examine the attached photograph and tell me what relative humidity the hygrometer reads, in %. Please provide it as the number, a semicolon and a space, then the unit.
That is 60; %
